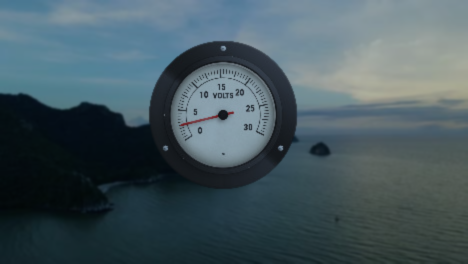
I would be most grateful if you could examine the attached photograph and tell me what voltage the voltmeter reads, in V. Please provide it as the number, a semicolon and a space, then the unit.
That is 2.5; V
